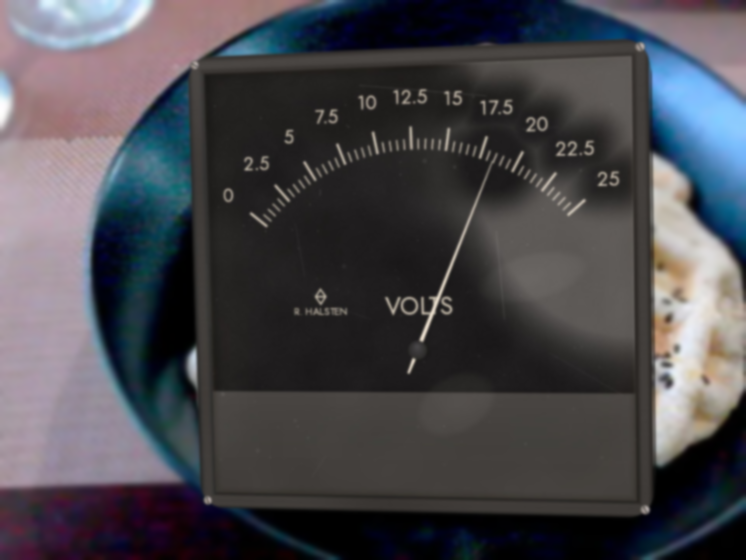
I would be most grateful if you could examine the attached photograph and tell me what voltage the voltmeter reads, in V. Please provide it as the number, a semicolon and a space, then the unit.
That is 18.5; V
